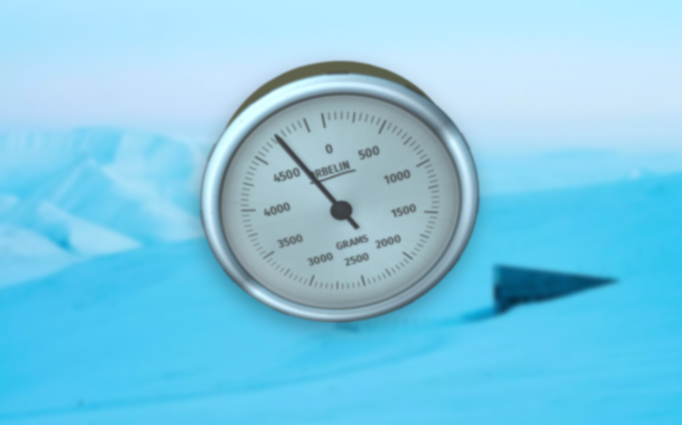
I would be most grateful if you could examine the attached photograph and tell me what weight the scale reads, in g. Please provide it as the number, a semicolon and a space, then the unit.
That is 4750; g
